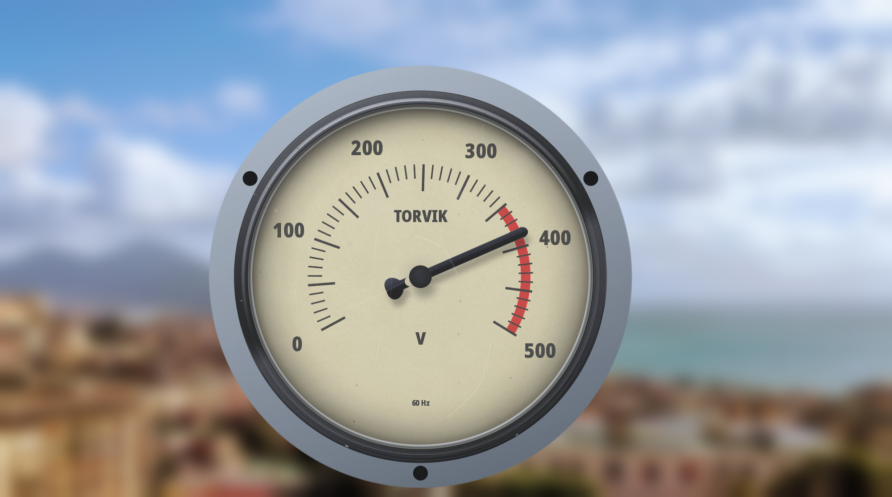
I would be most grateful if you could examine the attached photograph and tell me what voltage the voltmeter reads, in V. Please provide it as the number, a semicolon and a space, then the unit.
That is 385; V
